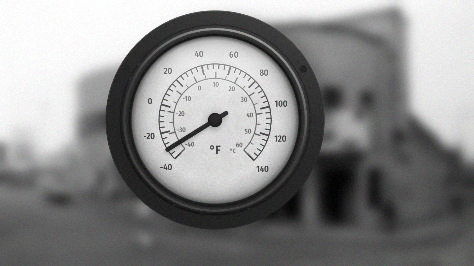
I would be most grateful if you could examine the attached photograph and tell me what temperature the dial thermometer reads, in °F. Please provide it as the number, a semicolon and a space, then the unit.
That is -32; °F
